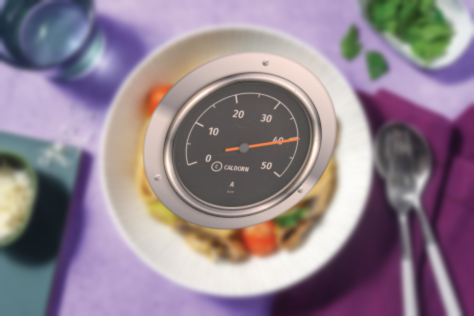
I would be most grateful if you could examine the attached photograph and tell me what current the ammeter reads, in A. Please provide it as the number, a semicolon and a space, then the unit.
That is 40; A
